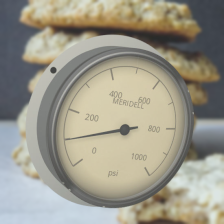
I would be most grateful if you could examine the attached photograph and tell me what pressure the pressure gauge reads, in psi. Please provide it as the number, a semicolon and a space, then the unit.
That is 100; psi
